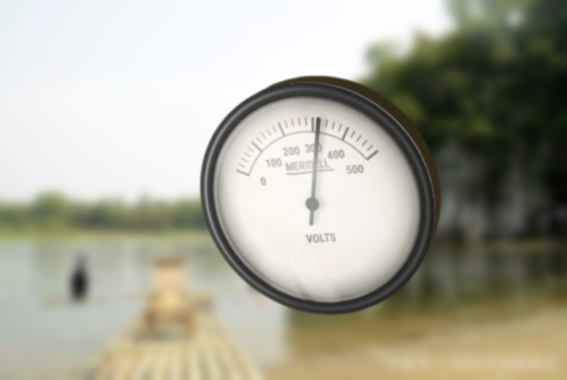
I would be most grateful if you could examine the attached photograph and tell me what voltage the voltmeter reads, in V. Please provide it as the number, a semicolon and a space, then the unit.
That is 320; V
